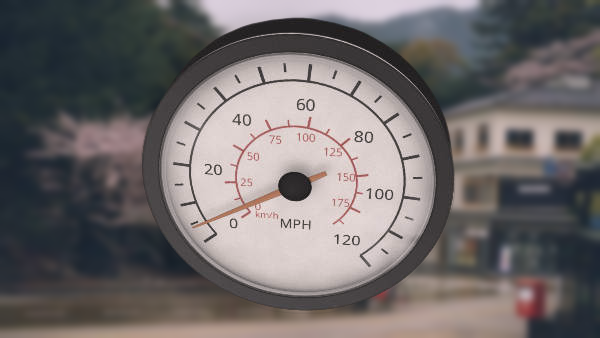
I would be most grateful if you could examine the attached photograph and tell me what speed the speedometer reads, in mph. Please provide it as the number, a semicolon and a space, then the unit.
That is 5; mph
